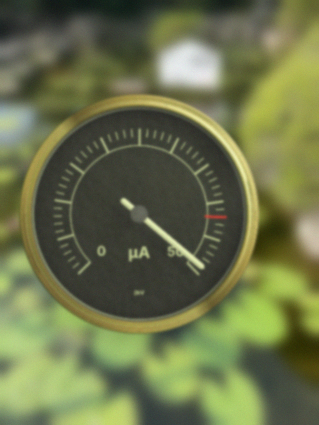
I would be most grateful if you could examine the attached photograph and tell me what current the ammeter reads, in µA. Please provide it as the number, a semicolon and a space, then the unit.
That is 49; µA
